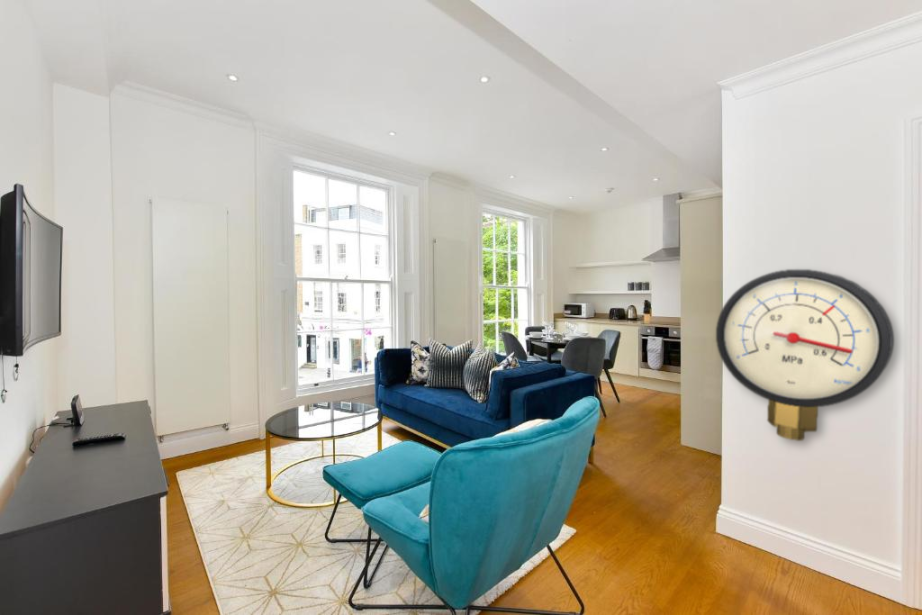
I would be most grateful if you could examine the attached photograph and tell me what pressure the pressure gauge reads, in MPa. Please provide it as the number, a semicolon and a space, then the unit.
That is 0.55; MPa
